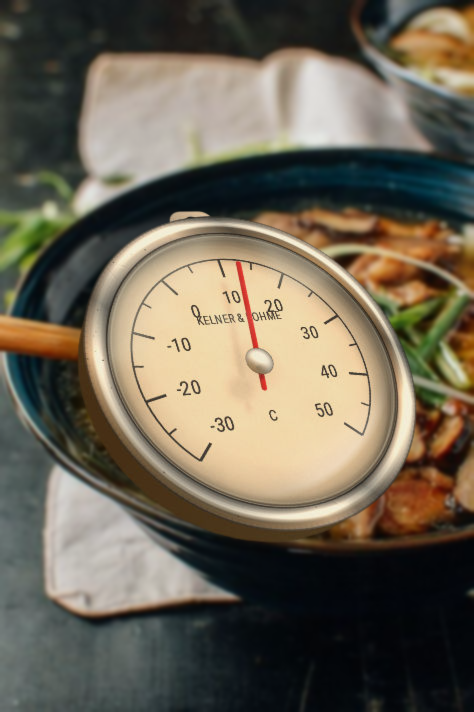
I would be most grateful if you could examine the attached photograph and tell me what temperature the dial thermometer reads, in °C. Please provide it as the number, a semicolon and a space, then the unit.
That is 12.5; °C
